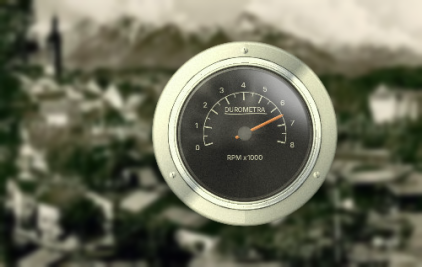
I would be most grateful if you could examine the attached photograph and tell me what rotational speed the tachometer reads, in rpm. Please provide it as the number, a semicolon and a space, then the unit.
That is 6500; rpm
